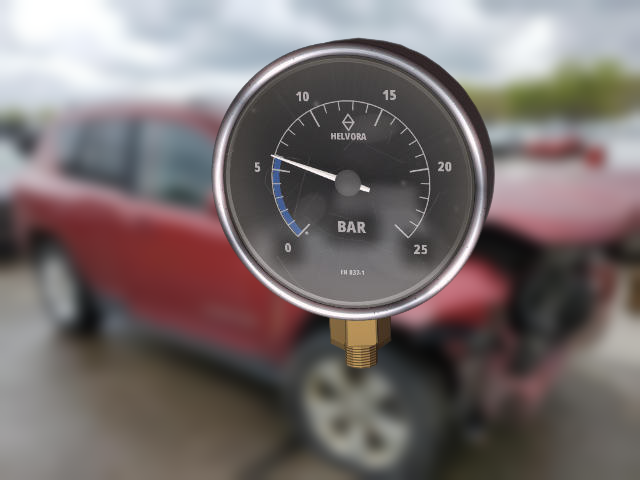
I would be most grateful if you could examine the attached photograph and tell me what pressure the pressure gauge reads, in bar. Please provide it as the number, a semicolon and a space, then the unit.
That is 6; bar
